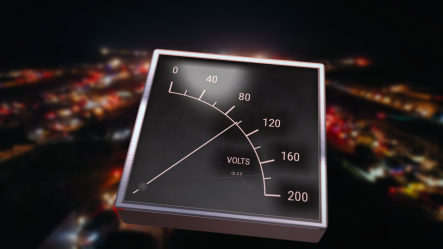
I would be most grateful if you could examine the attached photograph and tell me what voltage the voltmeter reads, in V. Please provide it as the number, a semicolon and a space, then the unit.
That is 100; V
